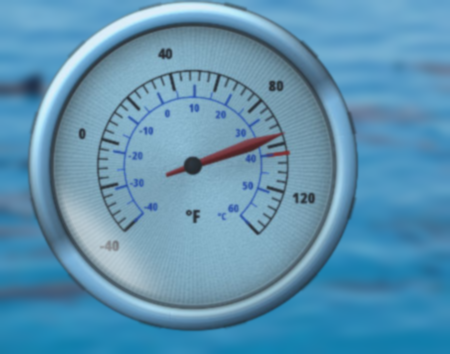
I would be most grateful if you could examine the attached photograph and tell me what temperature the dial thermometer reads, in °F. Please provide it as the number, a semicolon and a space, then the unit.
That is 96; °F
